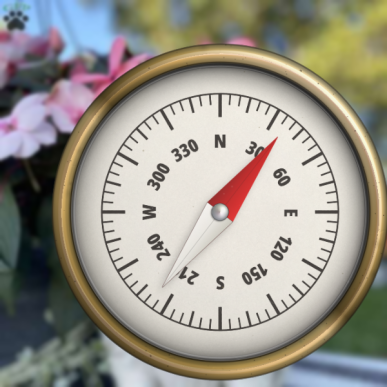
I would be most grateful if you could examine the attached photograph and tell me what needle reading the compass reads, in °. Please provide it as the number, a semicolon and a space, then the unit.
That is 37.5; °
